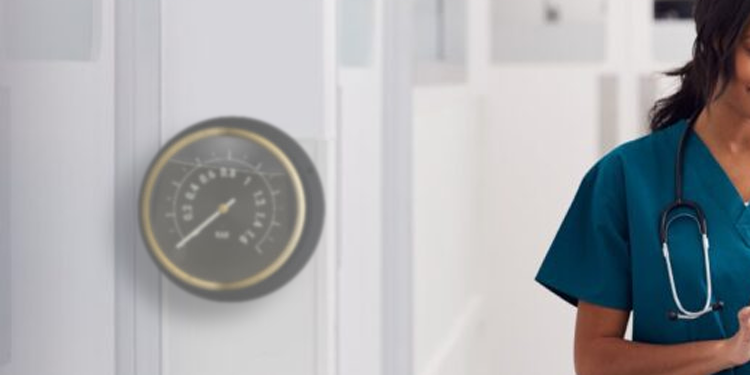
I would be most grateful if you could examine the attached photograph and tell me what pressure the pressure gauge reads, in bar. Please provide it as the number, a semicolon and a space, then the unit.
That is 0; bar
